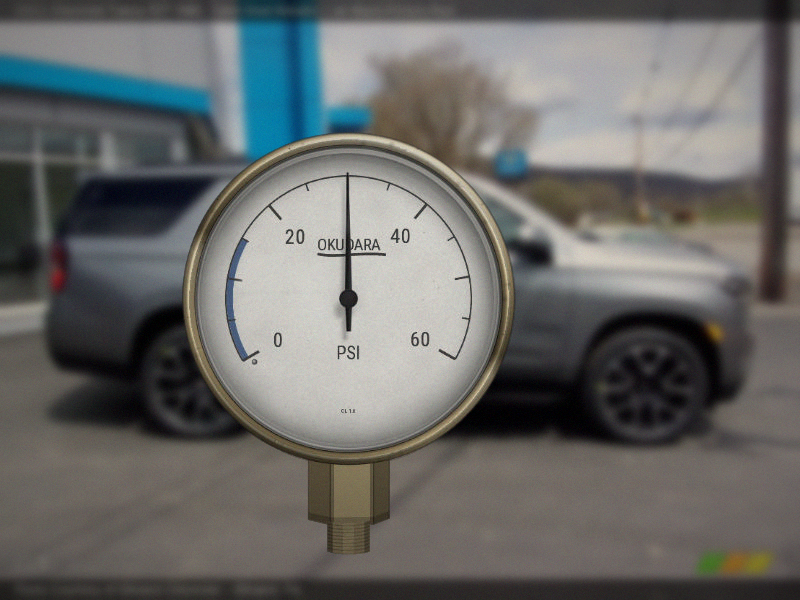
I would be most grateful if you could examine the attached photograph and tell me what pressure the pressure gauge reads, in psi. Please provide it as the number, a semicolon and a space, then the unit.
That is 30; psi
